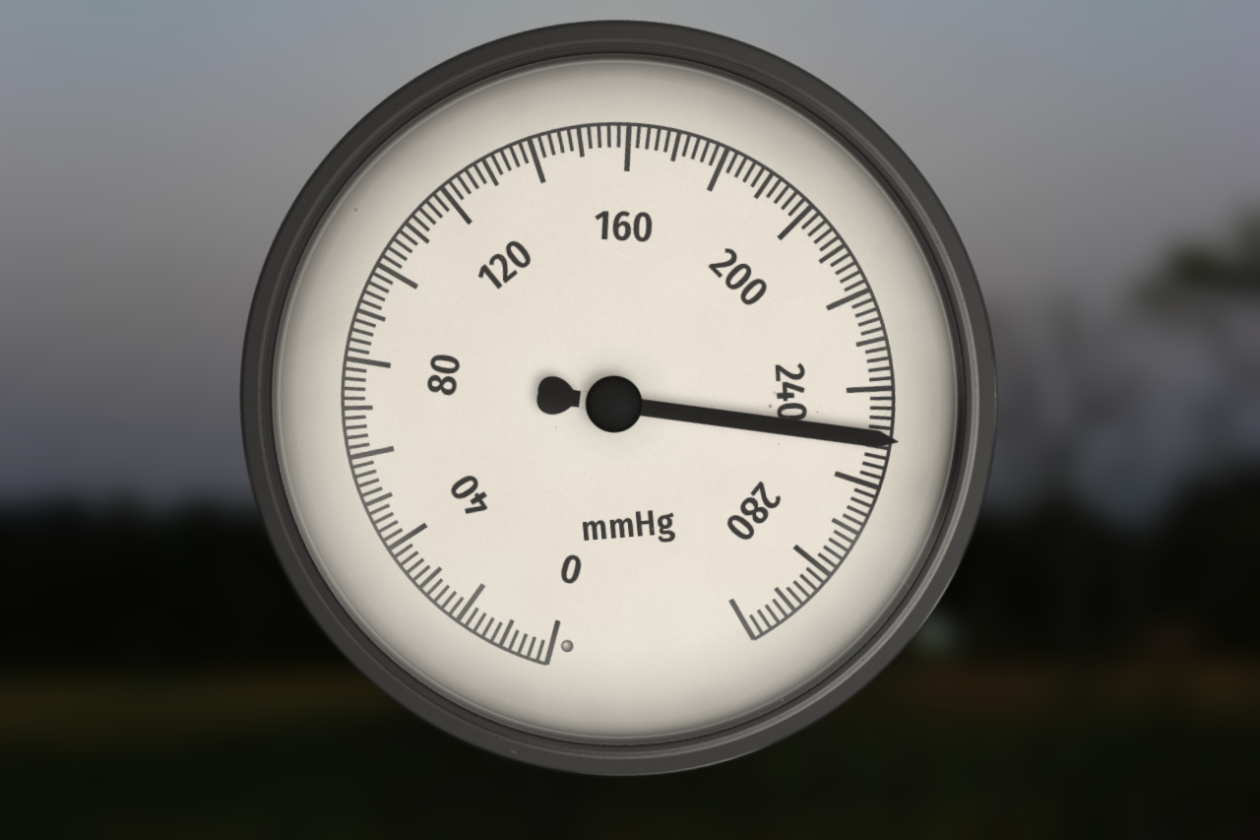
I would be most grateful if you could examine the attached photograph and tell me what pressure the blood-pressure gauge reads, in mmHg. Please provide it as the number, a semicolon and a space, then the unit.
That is 250; mmHg
